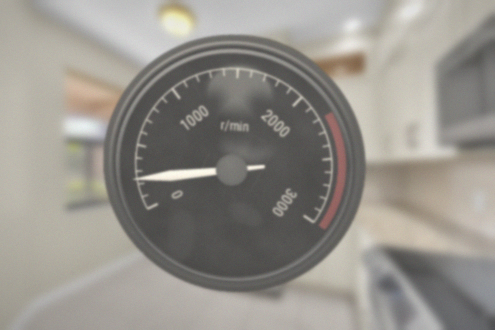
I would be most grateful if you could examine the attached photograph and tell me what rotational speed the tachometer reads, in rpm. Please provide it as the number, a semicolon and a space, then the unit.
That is 250; rpm
